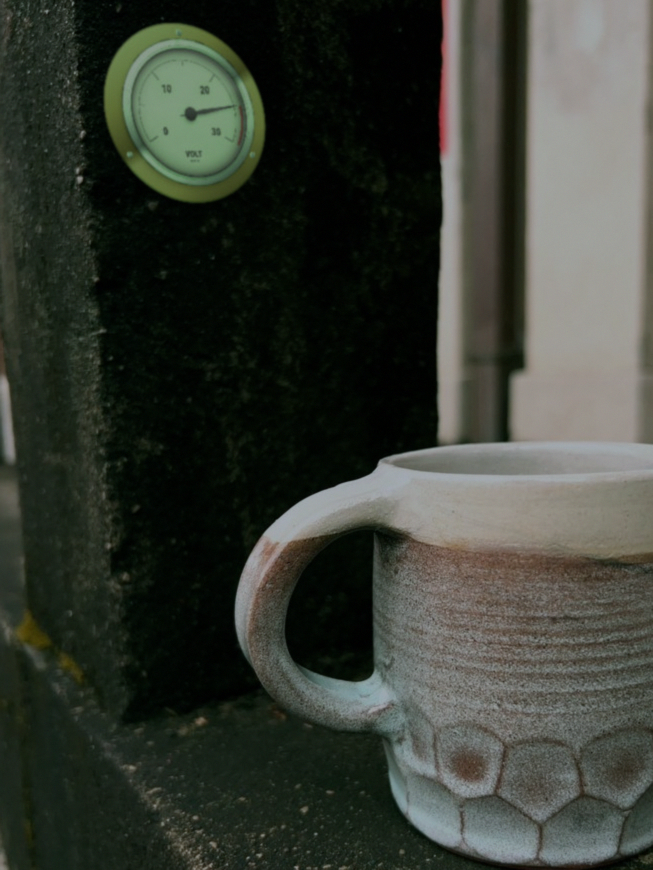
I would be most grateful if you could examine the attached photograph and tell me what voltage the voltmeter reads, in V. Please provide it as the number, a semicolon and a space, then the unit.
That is 25; V
